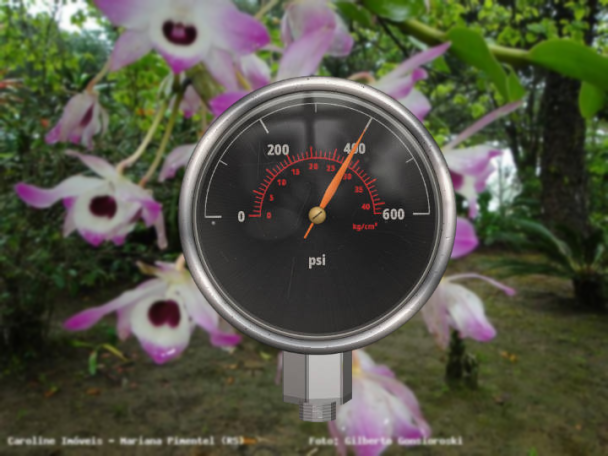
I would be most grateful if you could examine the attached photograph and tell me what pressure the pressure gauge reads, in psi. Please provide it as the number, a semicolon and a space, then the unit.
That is 400; psi
